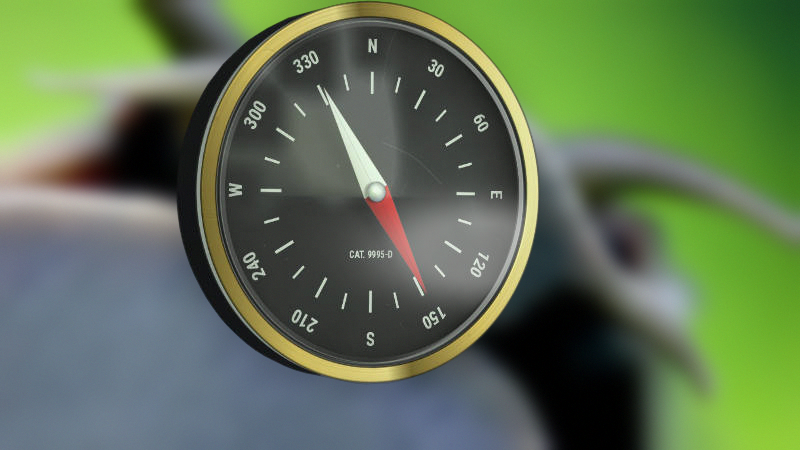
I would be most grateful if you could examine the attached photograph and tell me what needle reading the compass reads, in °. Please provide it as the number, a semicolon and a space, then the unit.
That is 150; °
